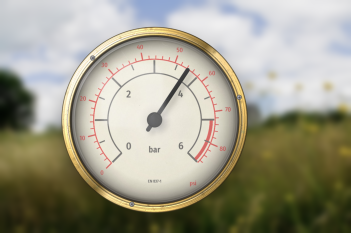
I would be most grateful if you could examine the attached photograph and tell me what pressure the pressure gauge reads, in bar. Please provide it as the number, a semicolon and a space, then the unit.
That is 3.75; bar
